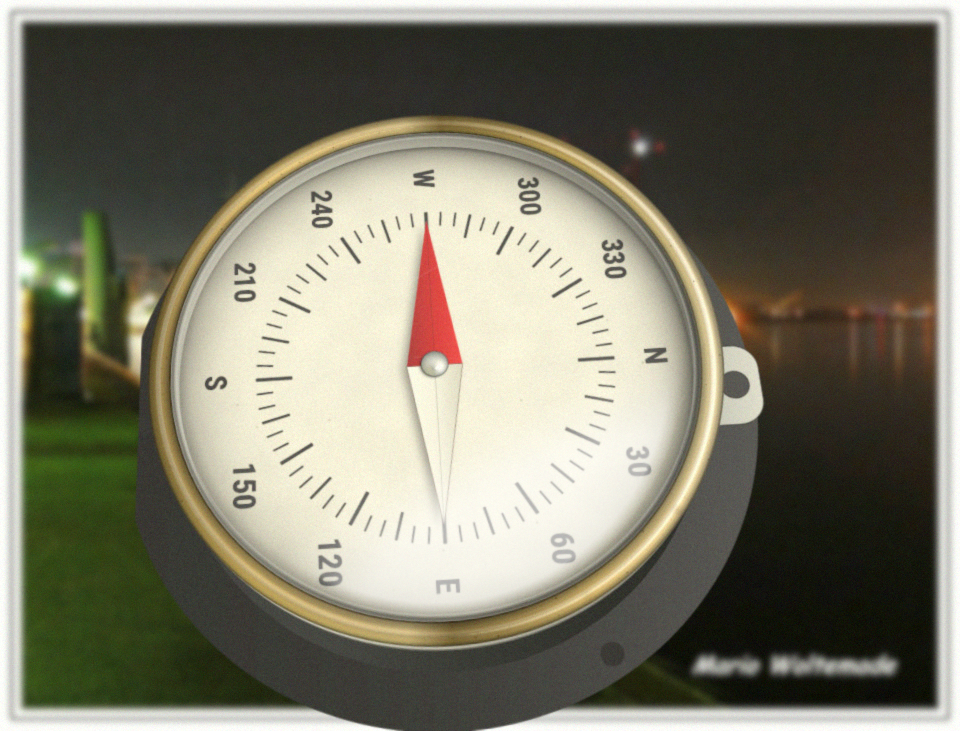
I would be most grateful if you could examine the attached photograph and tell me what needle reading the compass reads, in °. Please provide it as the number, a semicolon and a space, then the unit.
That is 270; °
